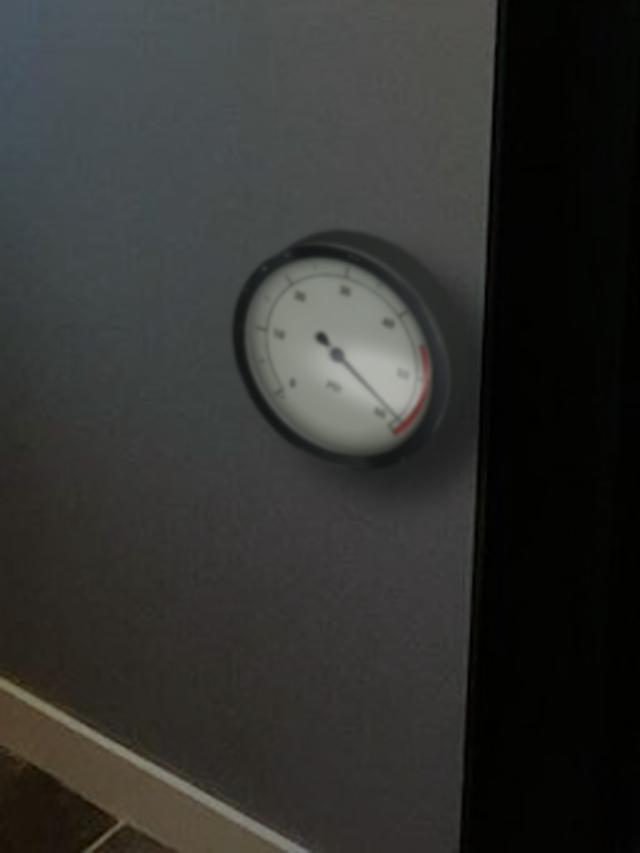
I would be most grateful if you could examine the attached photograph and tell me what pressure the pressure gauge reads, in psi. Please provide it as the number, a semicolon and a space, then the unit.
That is 57.5; psi
